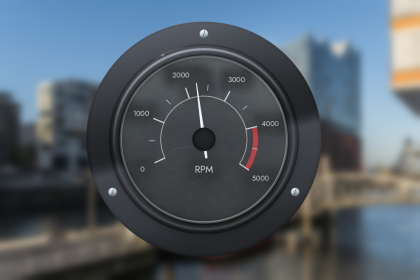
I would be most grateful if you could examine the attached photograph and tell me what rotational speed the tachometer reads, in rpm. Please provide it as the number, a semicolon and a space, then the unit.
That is 2250; rpm
